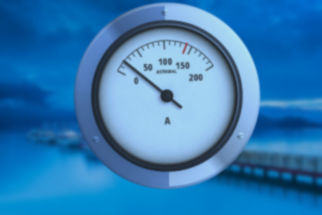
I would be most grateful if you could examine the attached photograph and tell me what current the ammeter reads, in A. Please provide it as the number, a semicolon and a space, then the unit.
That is 20; A
